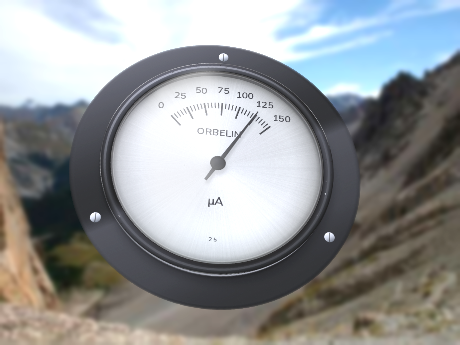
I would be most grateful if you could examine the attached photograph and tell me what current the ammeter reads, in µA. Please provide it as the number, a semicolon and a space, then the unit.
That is 125; µA
